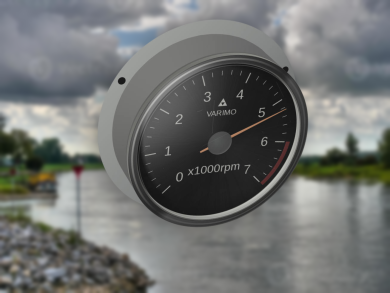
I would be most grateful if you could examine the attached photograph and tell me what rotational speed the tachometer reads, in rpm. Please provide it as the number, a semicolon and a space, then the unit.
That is 5200; rpm
